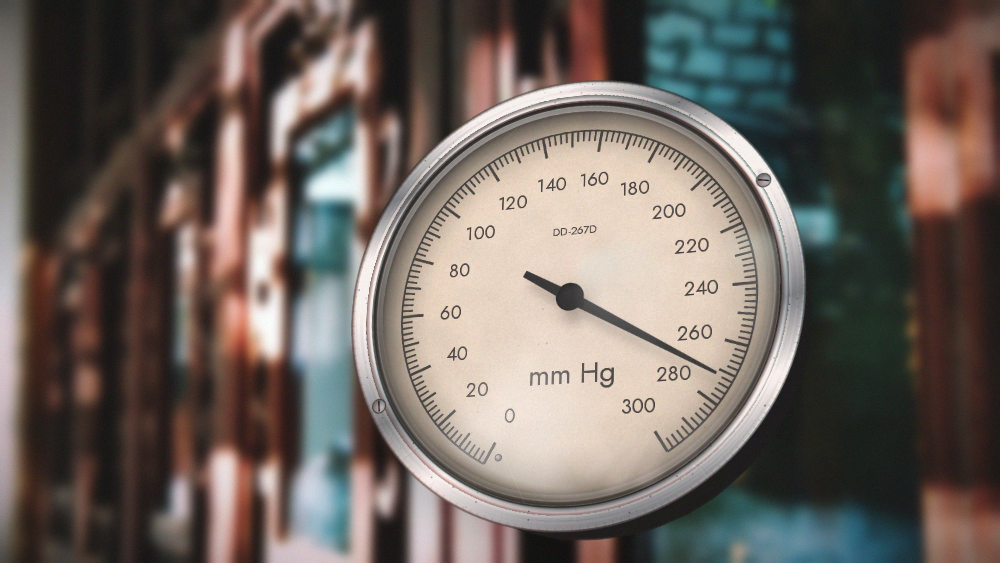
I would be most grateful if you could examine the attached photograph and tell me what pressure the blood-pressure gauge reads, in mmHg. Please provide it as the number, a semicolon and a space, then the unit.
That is 272; mmHg
